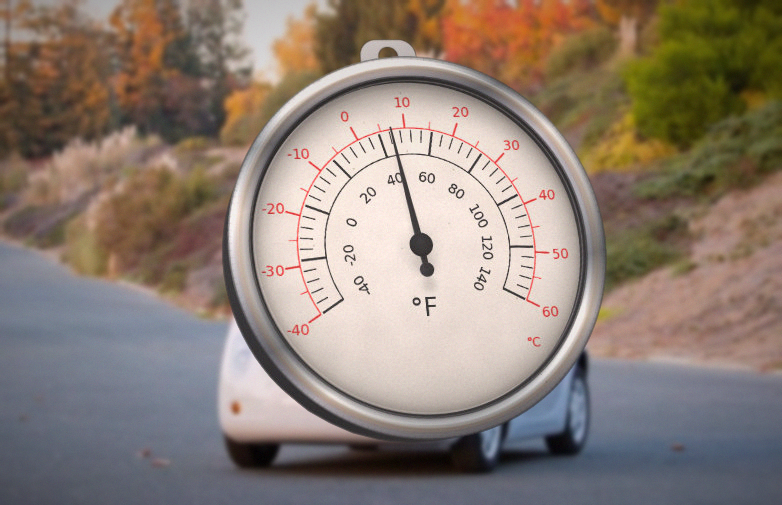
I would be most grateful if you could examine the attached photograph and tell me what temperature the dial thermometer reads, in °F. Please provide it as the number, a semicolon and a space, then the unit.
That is 44; °F
